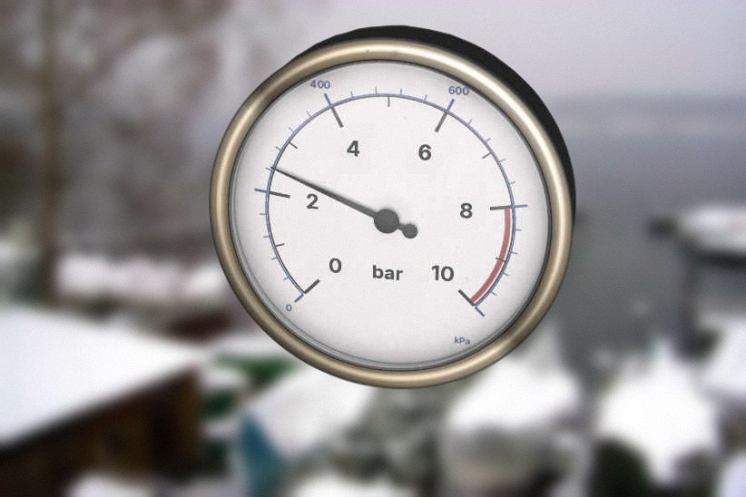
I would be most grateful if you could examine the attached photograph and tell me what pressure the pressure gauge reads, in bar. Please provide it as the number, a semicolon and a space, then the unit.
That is 2.5; bar
